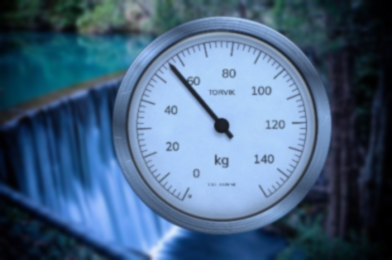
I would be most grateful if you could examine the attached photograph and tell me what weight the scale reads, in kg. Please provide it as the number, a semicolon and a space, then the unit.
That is 56; kg
